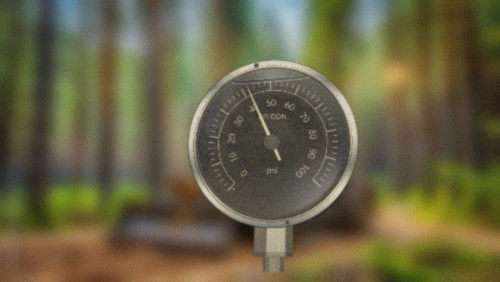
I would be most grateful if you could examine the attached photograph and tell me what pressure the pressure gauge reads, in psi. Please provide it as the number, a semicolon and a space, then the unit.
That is 42; psi
